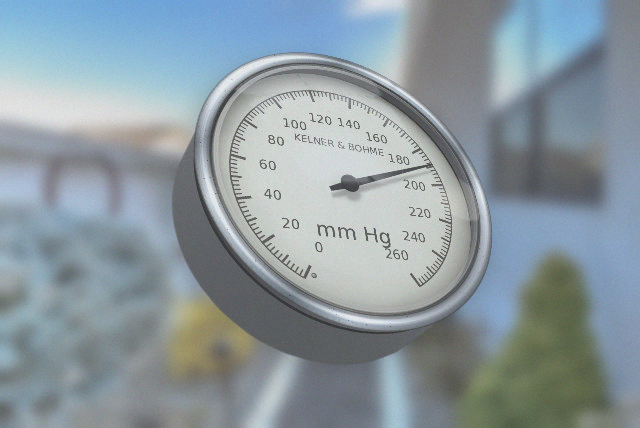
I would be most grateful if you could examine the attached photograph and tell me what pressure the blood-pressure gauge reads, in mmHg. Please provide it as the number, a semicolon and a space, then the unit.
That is 190; mmHg
